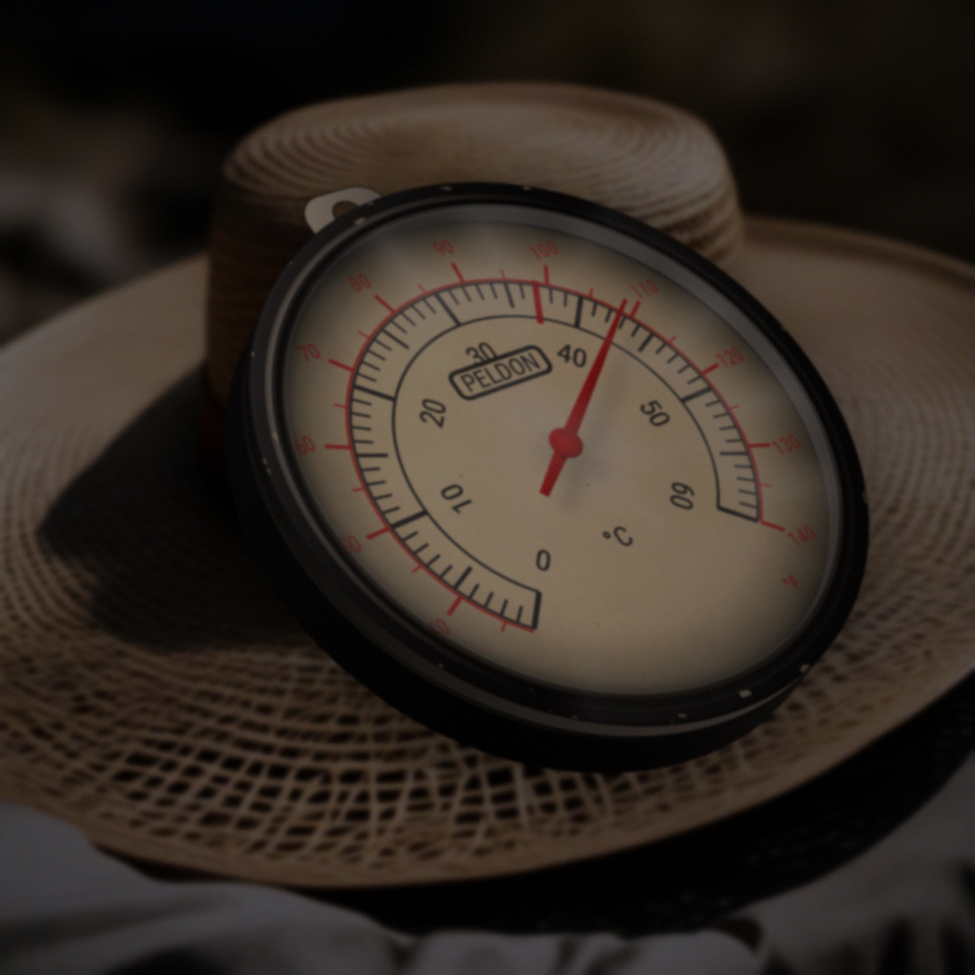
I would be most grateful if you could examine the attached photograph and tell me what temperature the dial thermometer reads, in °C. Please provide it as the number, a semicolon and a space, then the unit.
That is 42.5; °C
